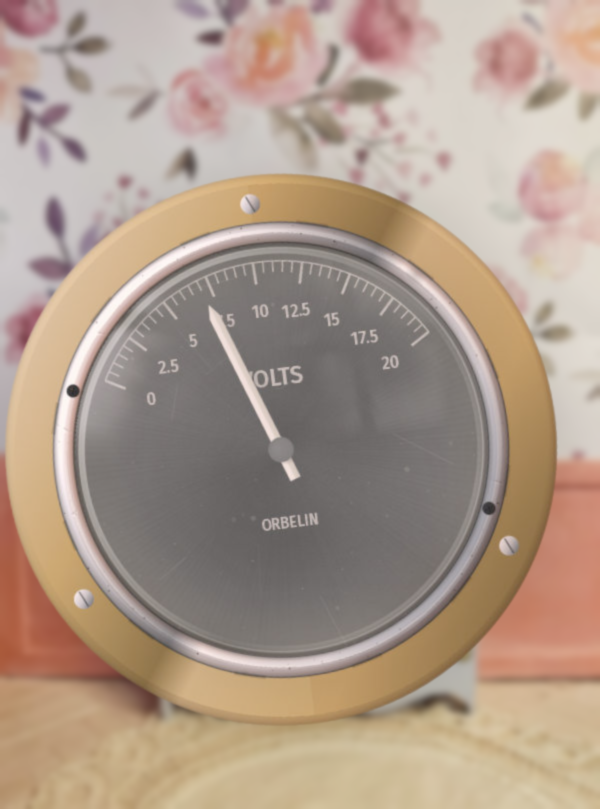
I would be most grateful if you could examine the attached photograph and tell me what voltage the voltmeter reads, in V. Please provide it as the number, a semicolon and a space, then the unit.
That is 7; V
